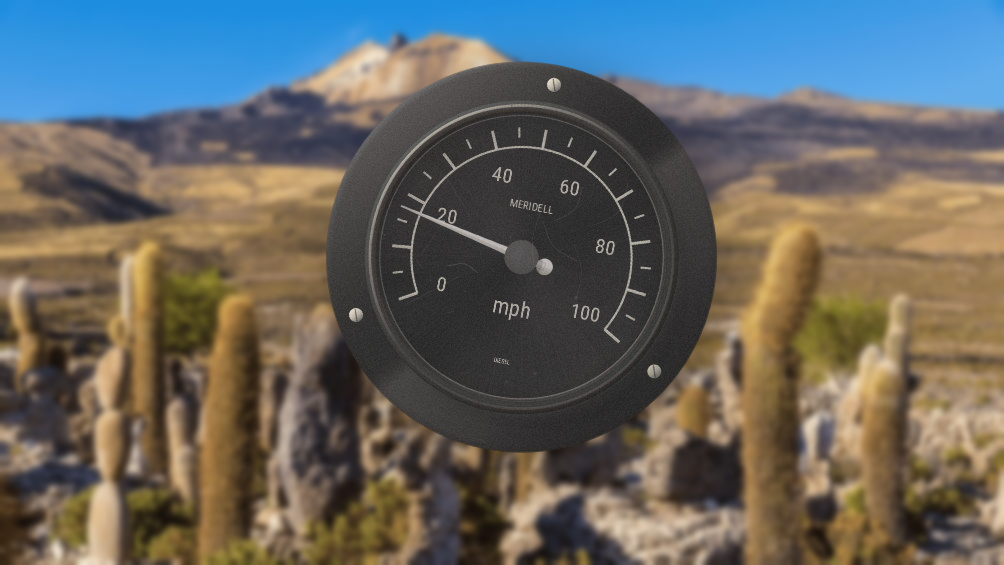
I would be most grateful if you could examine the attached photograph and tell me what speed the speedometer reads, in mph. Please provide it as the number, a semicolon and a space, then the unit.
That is 17.5; mph
